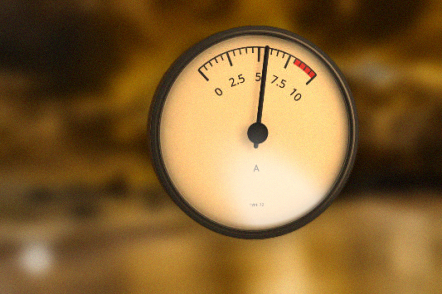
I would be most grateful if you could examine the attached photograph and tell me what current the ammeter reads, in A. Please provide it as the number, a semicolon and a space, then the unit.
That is 5.5; A
